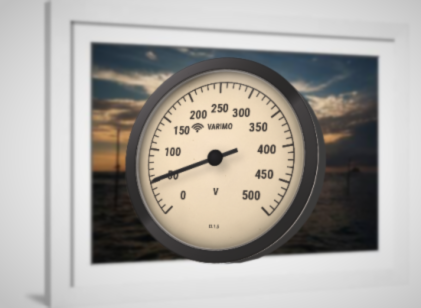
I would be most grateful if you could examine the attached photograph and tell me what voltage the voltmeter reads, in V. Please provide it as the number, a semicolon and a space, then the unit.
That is 50; V
